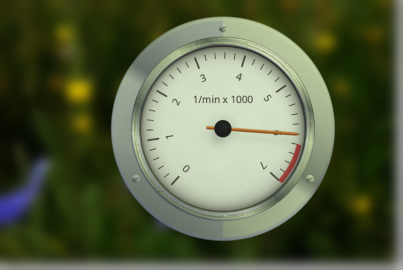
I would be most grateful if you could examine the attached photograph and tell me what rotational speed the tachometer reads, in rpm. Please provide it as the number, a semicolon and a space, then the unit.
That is 6000; rpm
